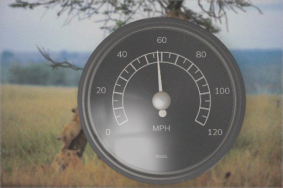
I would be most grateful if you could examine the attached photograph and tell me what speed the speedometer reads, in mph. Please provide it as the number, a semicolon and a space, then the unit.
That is 57.5; mph
